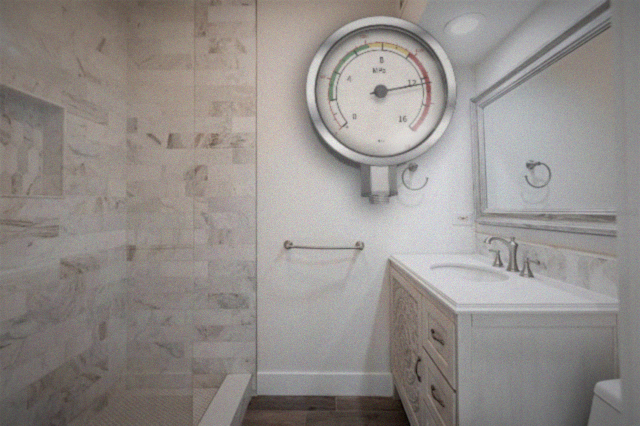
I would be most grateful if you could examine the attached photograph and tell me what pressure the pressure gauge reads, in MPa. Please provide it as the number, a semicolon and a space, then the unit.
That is 12.5; MPa
